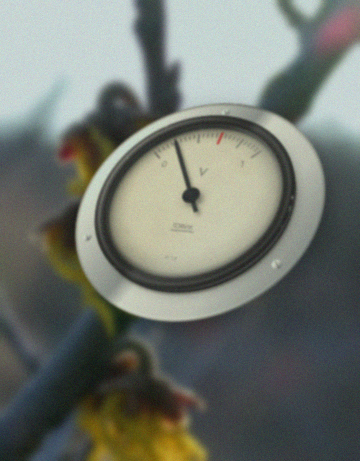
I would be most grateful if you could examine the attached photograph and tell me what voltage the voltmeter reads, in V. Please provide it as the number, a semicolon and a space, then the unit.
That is 0.2; V
